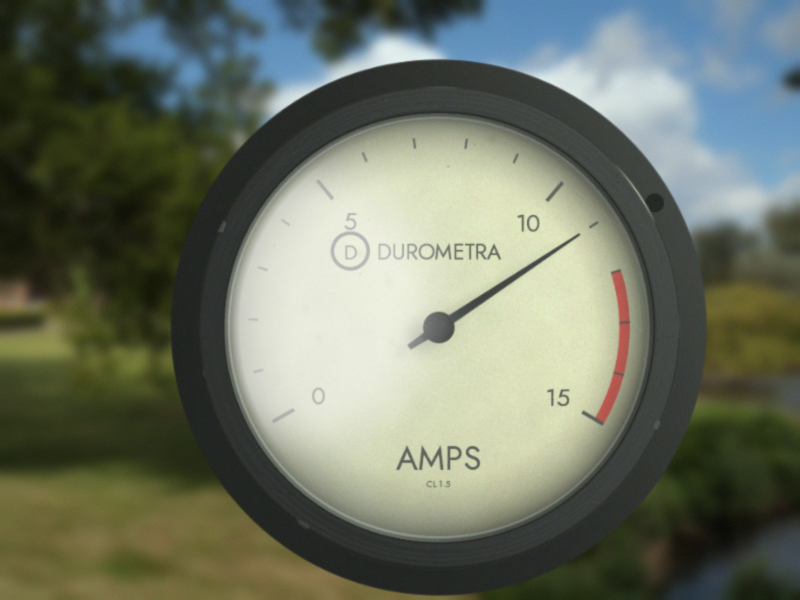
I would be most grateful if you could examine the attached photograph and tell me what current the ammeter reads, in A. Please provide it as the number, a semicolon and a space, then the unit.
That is 11; A
